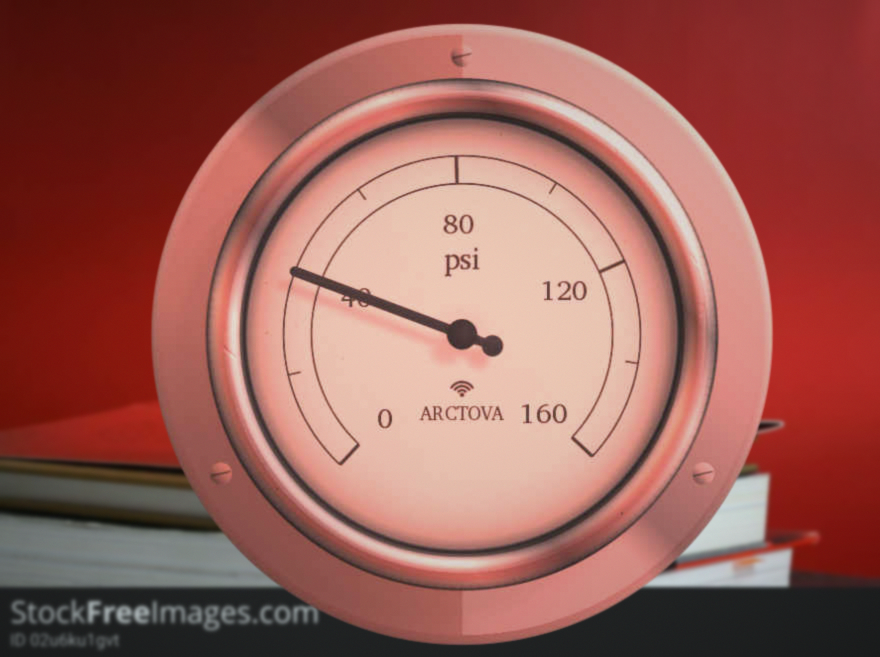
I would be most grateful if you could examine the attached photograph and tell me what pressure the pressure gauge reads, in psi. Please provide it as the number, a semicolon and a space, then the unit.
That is 40; psi
